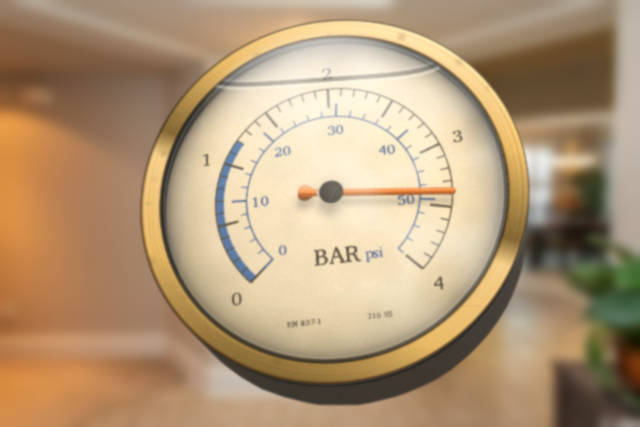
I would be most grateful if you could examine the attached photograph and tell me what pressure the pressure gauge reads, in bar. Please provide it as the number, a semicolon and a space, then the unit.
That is 3.4; bar
